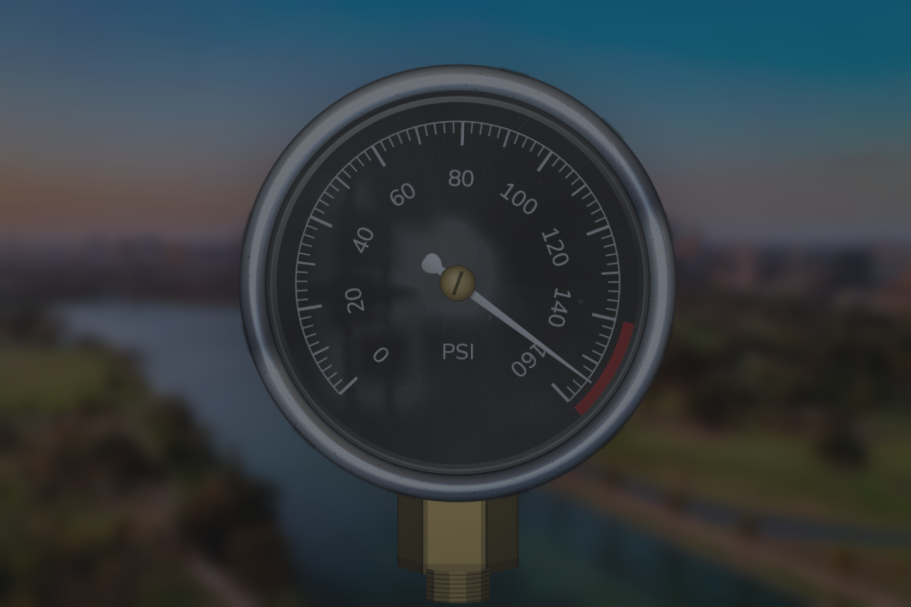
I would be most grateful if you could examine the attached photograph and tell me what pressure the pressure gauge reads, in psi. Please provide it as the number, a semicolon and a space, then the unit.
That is 154; psi
